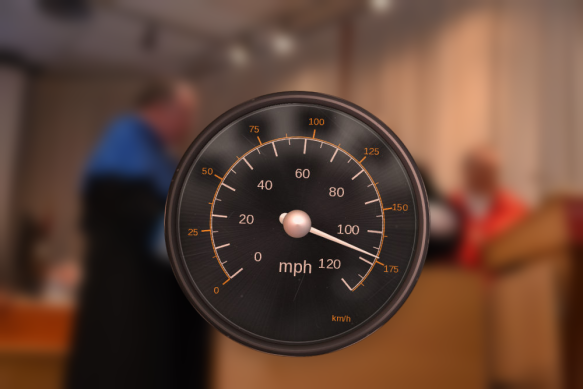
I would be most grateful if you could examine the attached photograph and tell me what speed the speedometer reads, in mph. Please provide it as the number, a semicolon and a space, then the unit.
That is 107.5; mph
